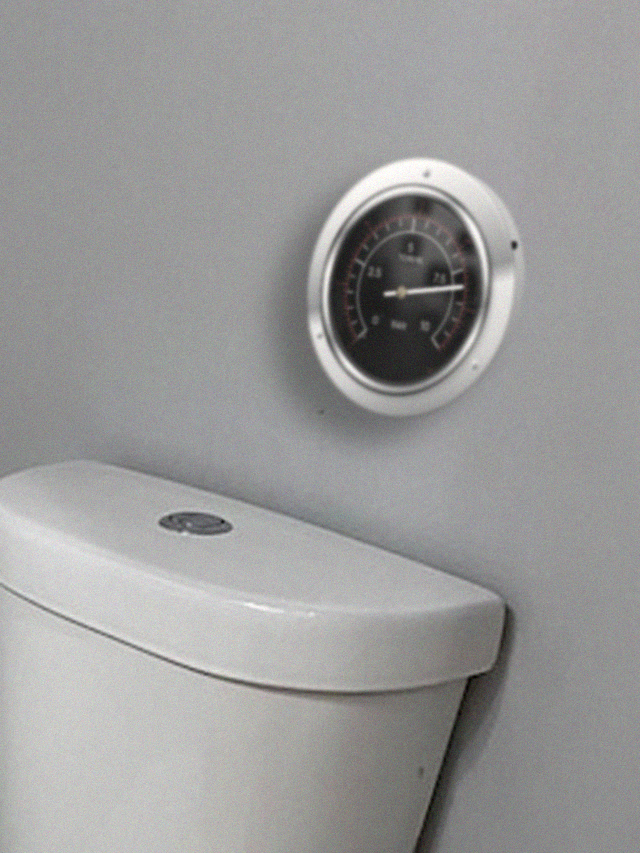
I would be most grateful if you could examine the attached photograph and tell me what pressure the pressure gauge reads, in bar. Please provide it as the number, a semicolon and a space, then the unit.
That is 8; bar
